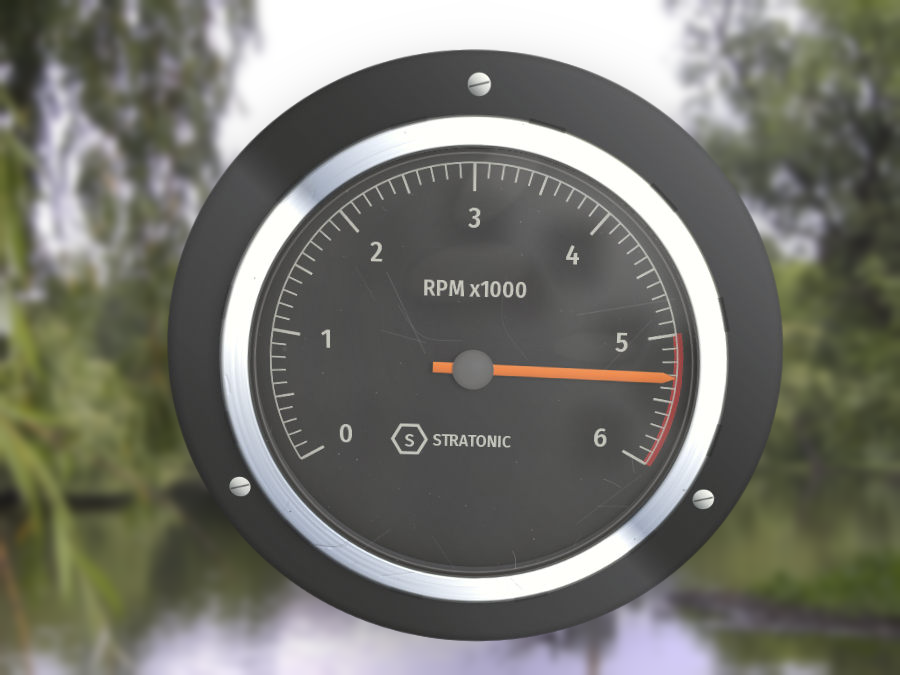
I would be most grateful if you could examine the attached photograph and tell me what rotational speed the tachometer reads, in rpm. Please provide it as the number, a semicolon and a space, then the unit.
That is 5300; rpm
